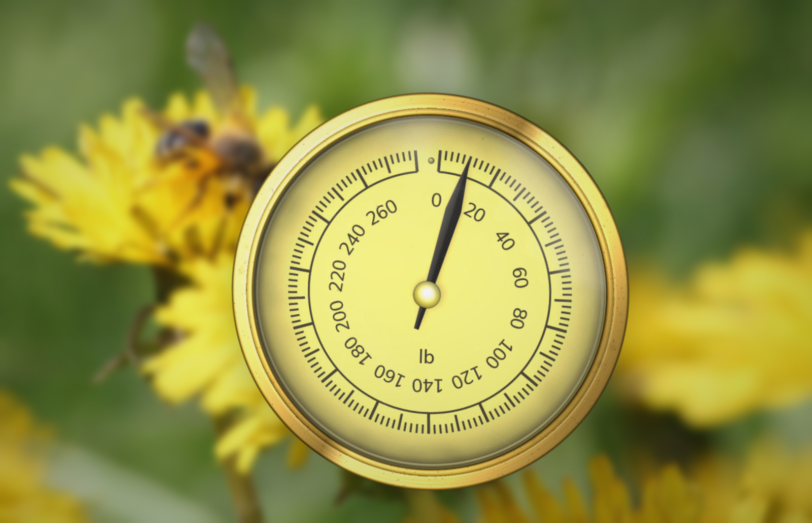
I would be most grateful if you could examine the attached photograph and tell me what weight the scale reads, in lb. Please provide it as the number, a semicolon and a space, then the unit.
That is 10; lb
